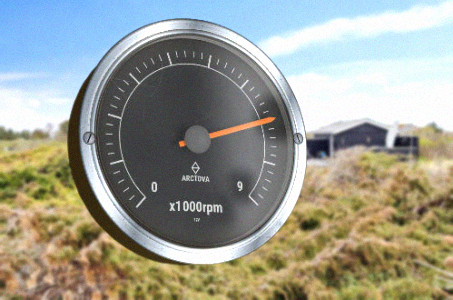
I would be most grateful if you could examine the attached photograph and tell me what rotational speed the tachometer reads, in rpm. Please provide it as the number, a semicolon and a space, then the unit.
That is 7000; rpm
